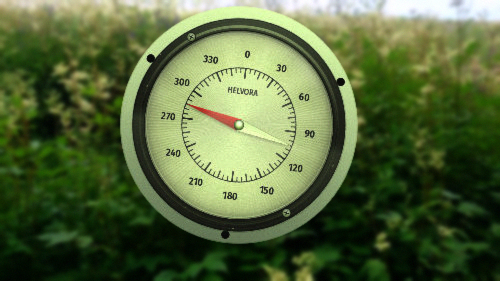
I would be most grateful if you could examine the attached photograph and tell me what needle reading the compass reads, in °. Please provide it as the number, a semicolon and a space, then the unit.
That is 285; °
